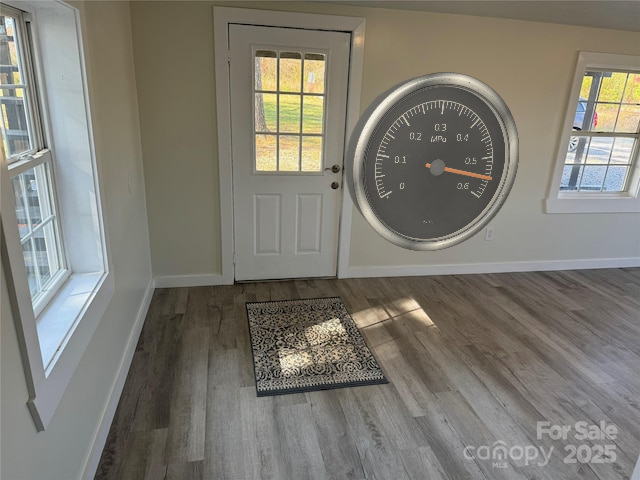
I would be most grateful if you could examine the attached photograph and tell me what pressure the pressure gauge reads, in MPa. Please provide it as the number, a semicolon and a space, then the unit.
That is 0.55; MPa
